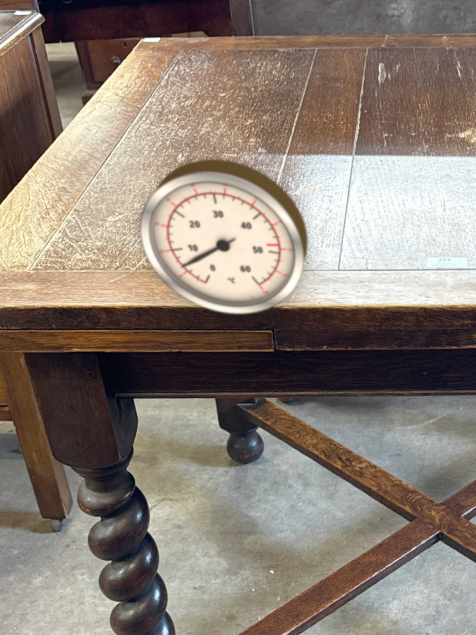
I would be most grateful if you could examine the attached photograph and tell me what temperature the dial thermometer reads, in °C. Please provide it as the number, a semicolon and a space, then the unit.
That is 6; °C
